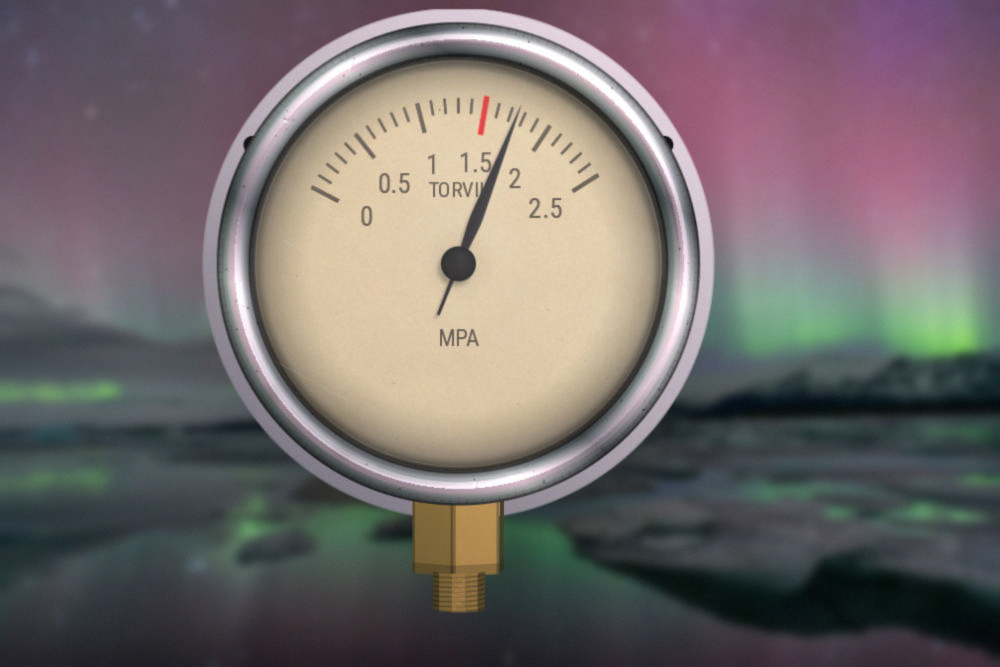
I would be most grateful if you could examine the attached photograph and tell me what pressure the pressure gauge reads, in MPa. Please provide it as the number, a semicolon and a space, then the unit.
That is 1.75; MPa
